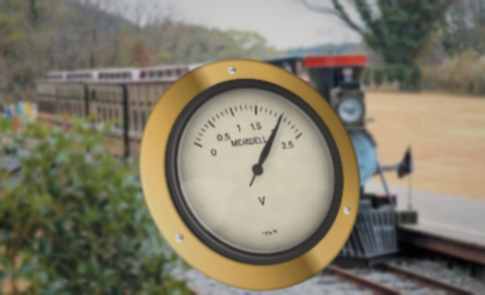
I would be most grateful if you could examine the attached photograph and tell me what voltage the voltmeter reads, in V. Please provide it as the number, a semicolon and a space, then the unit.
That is 2; V
